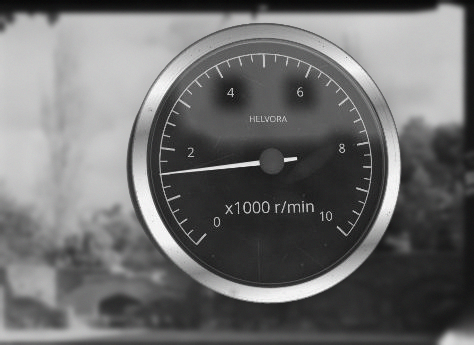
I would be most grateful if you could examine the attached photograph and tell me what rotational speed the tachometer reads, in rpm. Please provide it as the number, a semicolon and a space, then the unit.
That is 1500; rpm
